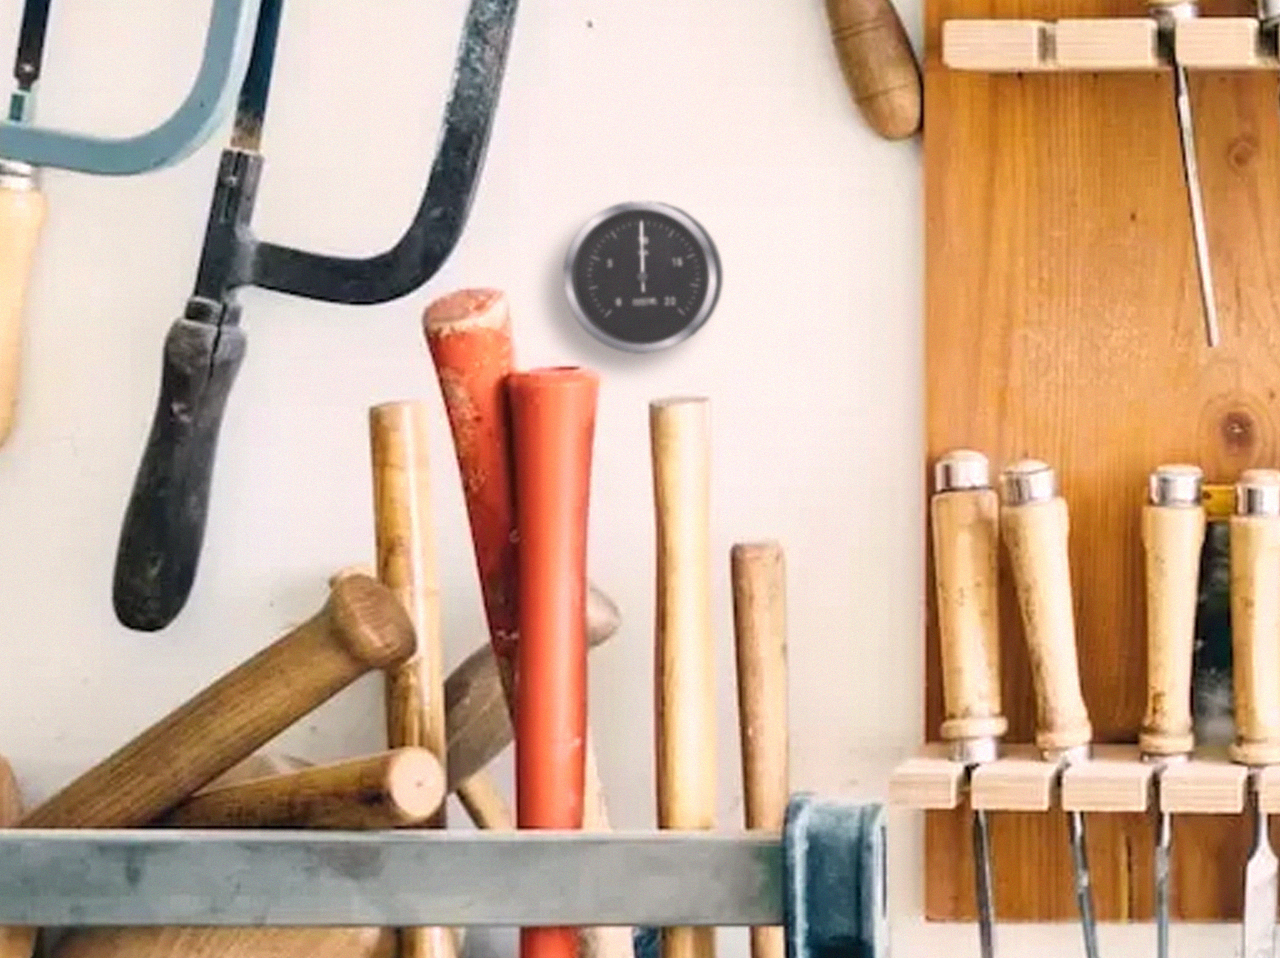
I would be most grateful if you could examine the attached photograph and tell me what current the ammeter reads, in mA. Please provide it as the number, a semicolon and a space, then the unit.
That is 10; mA
